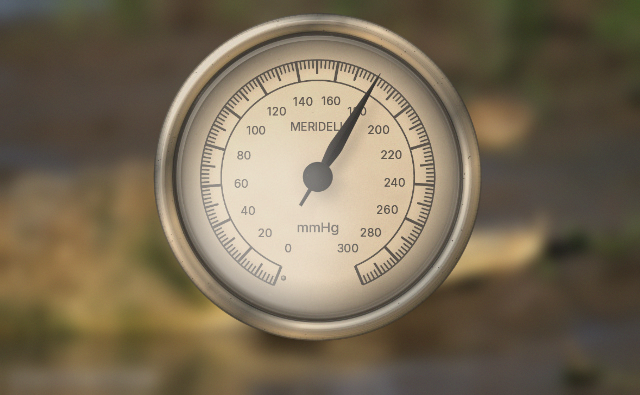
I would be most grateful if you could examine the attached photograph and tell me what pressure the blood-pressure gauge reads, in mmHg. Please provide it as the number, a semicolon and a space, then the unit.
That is 180; mmHg
